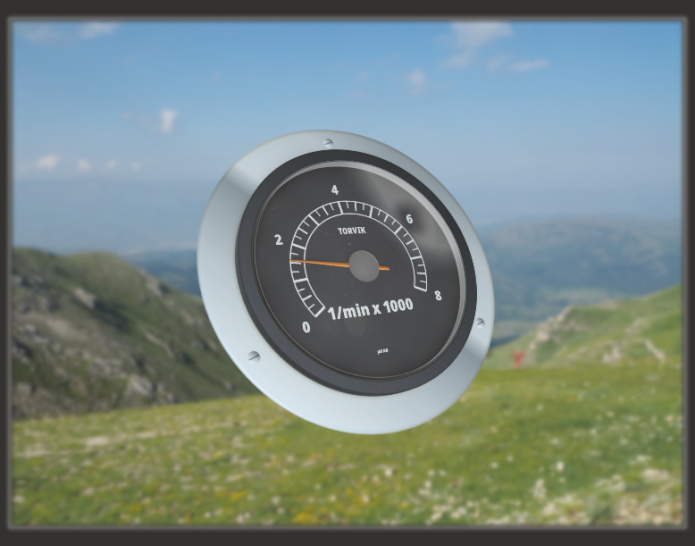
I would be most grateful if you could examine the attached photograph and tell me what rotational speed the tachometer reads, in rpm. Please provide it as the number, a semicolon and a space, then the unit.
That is 1500; rpm
